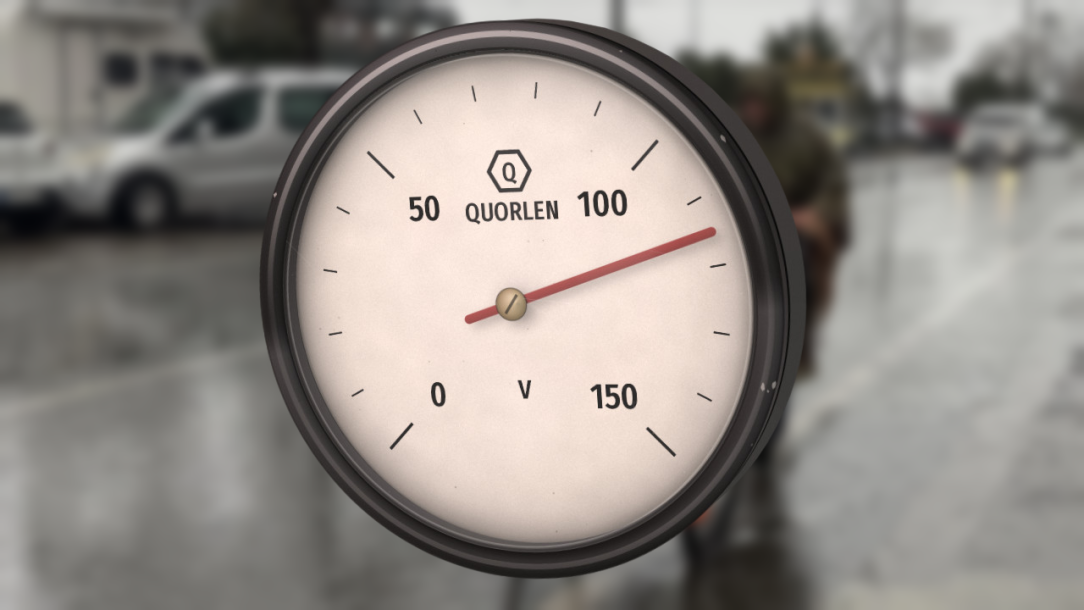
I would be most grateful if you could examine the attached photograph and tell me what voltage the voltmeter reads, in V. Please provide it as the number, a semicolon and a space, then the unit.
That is 115; V
